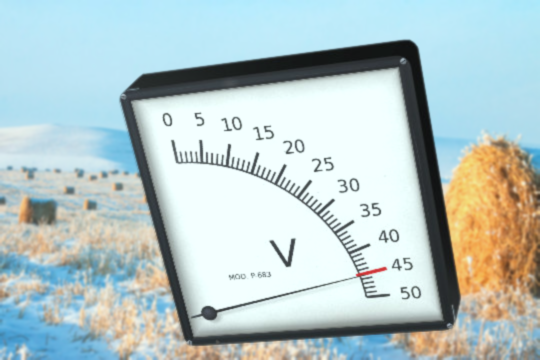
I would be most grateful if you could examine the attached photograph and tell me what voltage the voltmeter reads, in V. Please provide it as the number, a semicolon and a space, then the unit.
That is 45; V
